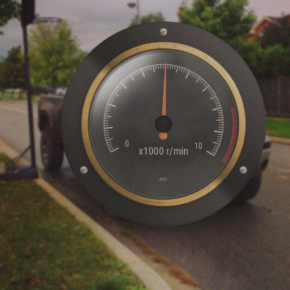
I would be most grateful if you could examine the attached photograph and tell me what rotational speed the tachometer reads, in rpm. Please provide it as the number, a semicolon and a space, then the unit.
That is 5000; rpm
